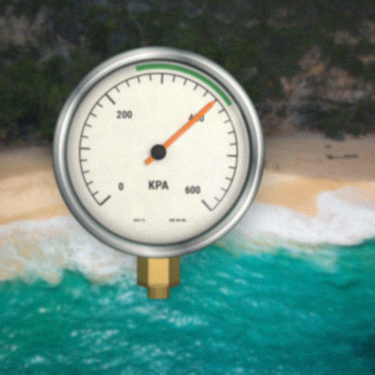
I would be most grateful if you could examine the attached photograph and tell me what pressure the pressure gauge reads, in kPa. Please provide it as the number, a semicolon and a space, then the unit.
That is 400; kPa
